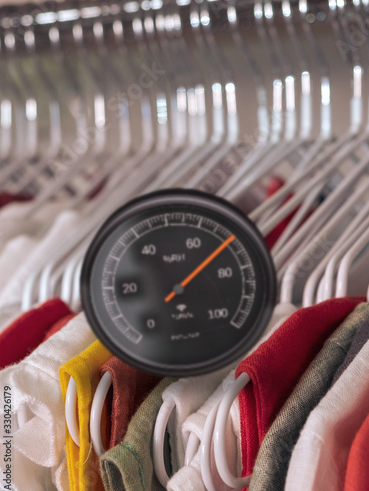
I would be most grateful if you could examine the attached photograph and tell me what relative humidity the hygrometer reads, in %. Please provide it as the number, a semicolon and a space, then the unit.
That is 70; %
